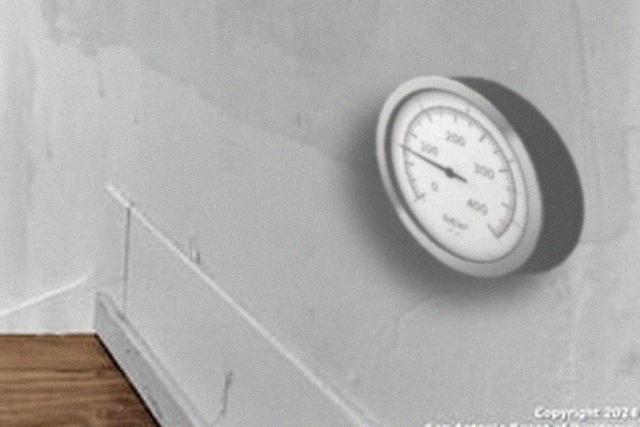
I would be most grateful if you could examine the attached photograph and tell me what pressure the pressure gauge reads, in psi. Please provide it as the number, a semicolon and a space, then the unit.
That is 75; psi
